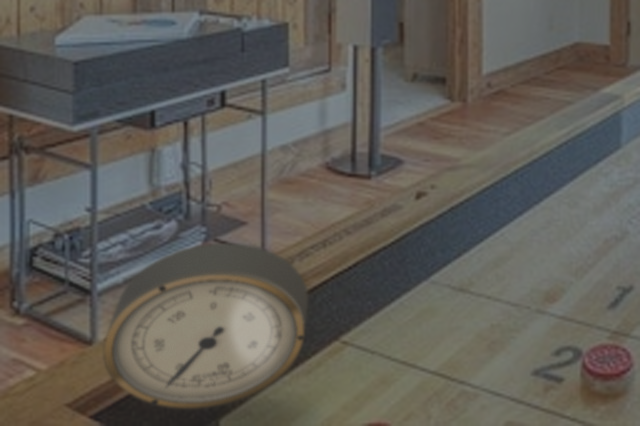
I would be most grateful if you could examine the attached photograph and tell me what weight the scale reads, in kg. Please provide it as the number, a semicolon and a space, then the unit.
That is 80; kg
